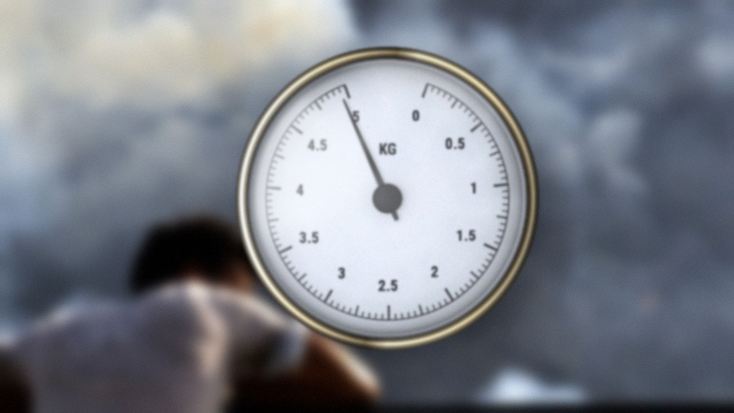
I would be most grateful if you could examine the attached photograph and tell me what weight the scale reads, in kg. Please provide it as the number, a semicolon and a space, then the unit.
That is 4.95; kg
